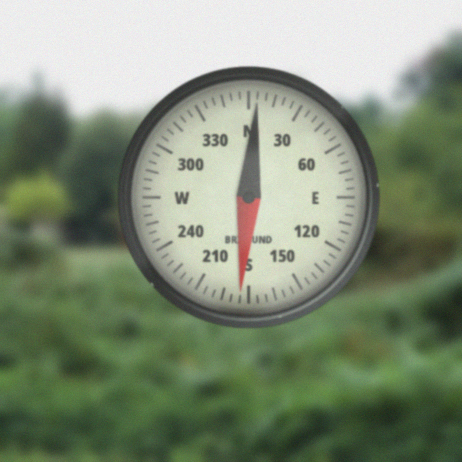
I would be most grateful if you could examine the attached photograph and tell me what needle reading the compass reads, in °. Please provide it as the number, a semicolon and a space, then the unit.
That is 185; °
